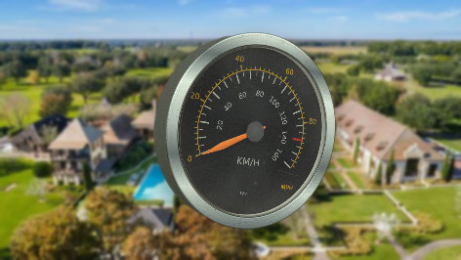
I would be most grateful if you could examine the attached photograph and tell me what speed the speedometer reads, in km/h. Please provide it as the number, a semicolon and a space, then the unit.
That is 0; km/h
